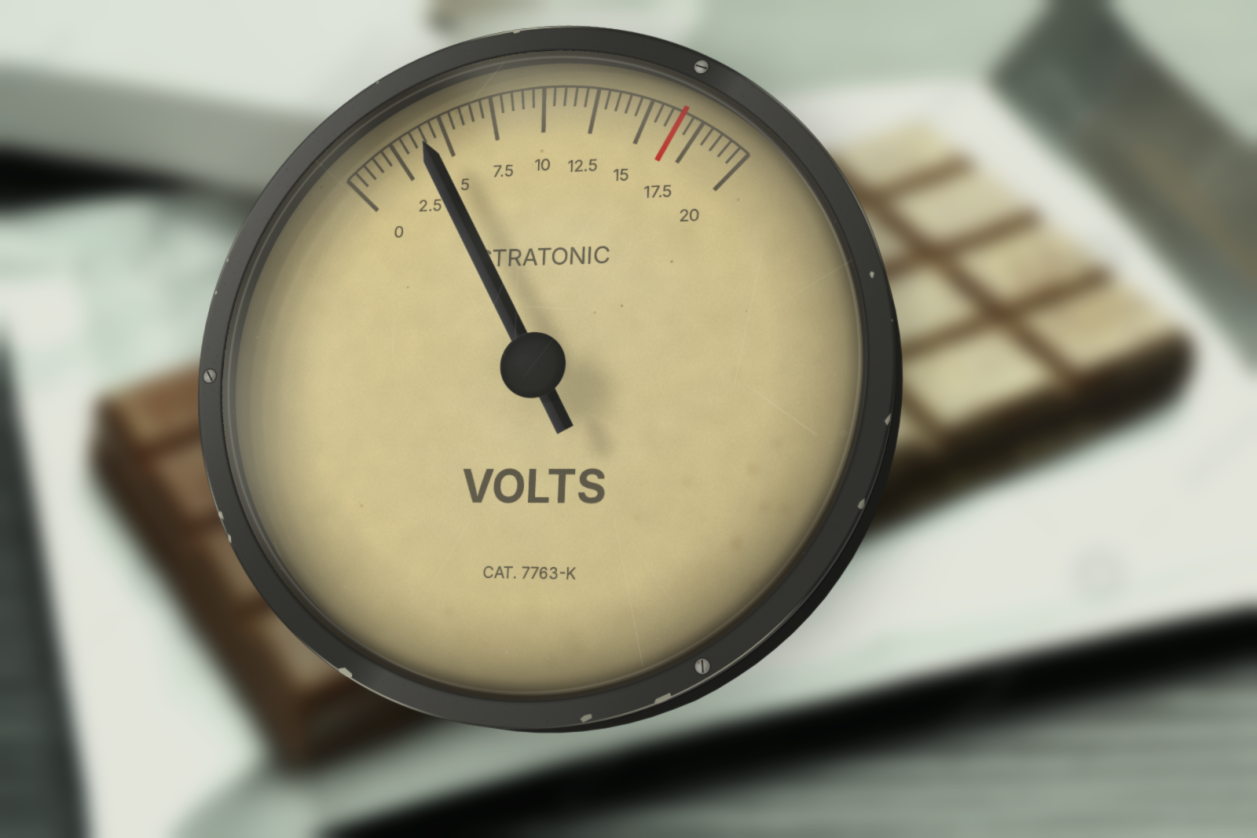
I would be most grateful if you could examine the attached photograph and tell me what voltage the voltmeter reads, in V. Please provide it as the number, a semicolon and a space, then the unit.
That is 4; V
